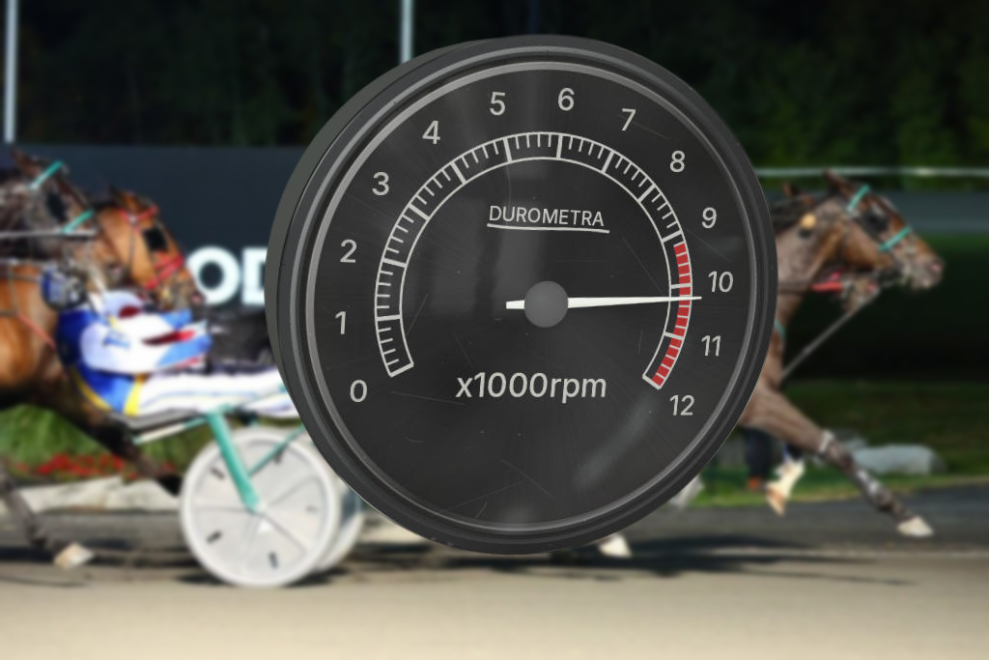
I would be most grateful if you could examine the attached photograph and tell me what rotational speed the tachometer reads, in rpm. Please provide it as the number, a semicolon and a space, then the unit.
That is 10200; rpm
